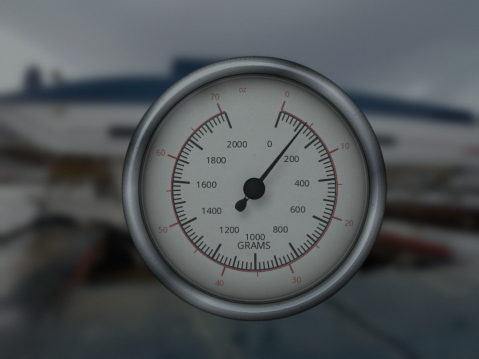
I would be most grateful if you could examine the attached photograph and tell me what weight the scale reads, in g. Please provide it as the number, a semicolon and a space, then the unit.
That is 120; g
